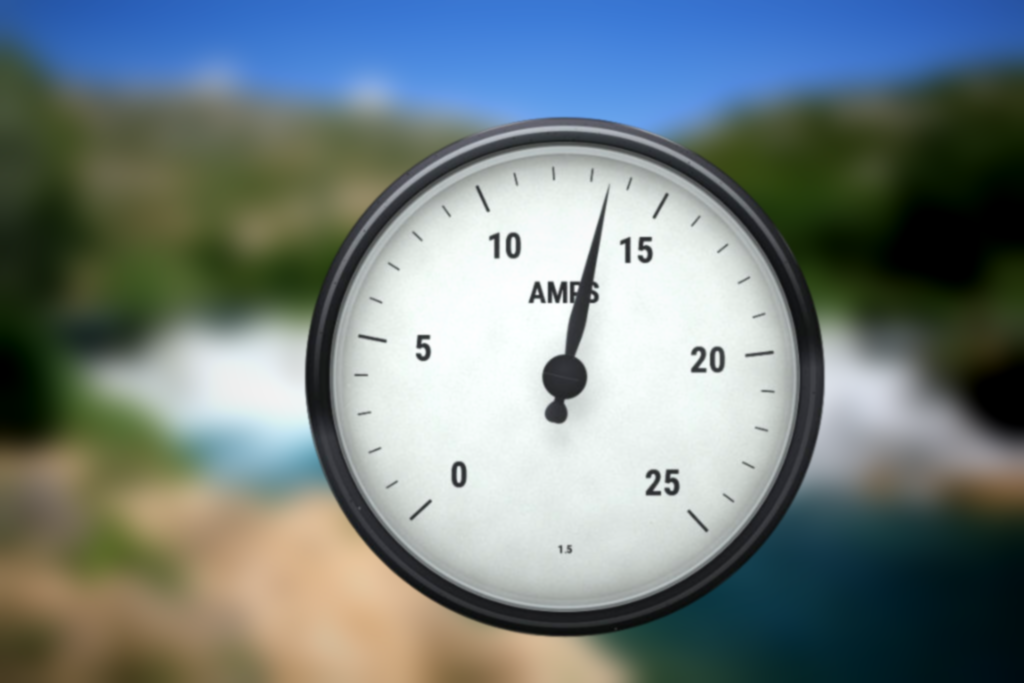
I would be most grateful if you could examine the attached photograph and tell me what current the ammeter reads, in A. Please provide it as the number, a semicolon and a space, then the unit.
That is 13.5; A
